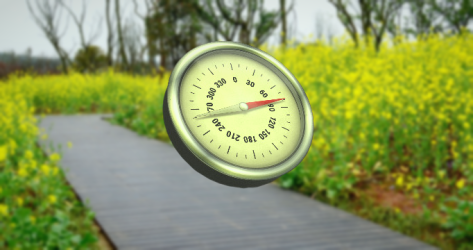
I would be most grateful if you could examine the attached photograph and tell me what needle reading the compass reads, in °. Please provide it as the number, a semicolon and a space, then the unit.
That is 80; °
